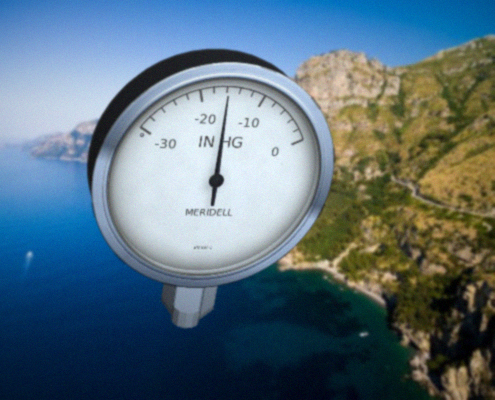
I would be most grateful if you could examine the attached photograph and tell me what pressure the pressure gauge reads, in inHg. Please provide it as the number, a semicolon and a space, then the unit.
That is -16; inHg
